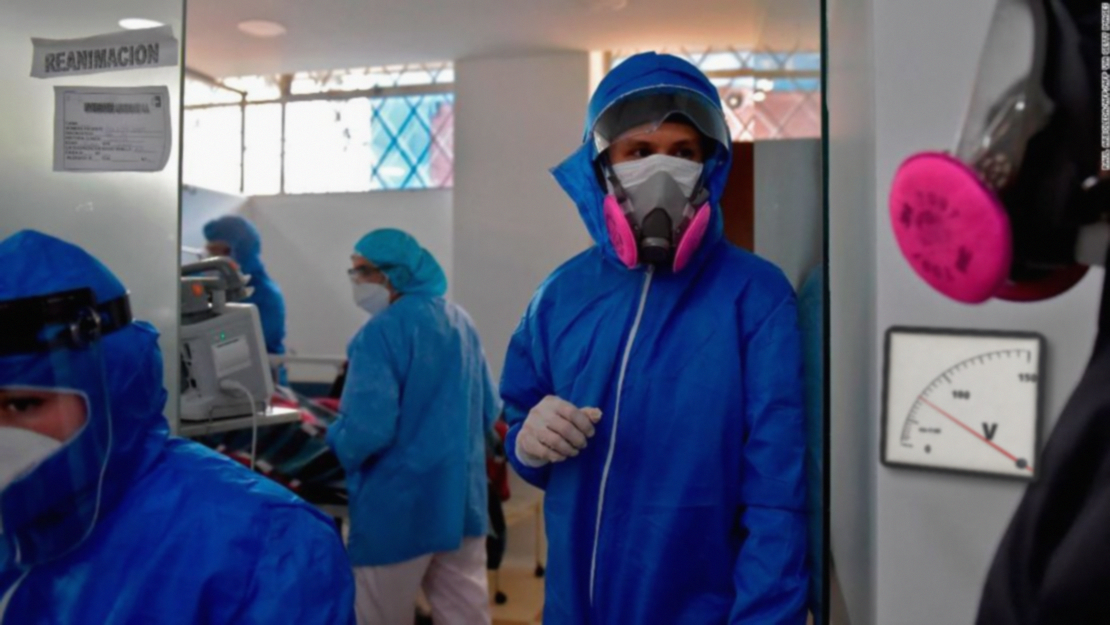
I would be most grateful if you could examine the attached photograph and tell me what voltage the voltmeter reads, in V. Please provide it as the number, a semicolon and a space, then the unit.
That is 75; V
